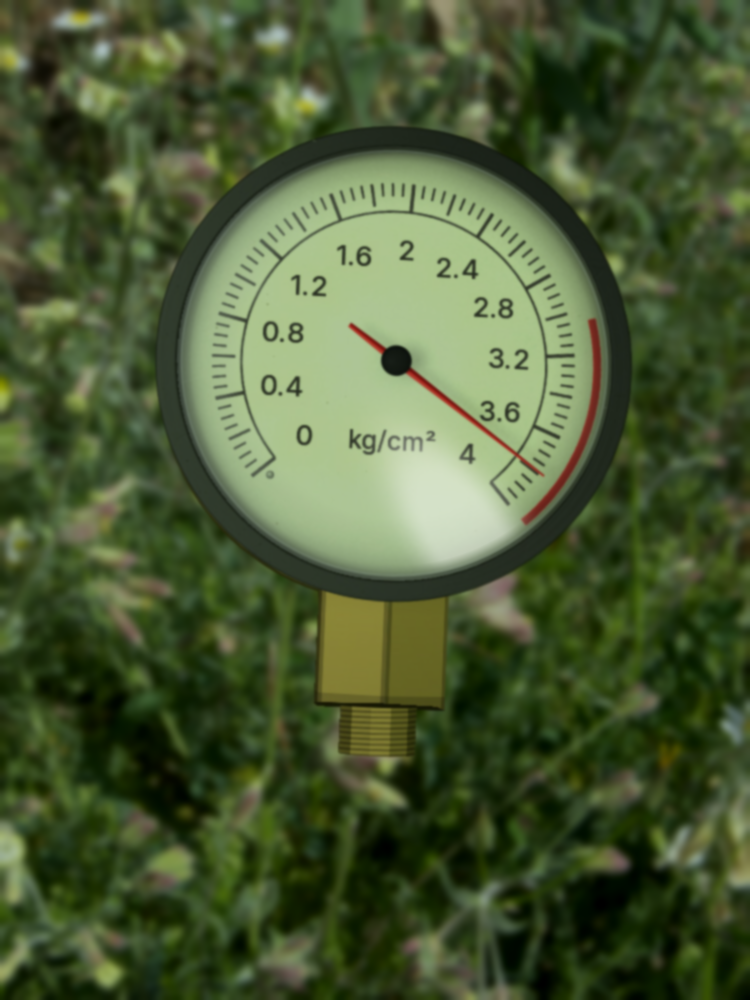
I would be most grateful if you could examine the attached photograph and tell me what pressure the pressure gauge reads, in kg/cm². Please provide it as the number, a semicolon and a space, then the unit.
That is 3.8; kg/cm²
